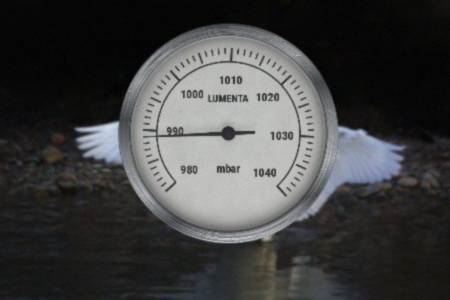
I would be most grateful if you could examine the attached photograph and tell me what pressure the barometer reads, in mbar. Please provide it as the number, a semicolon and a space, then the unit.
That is 989; mbar
